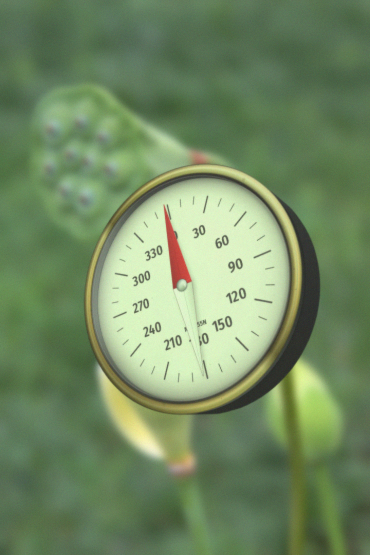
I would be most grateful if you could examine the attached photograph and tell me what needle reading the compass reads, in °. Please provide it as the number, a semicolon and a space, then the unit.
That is 0; °
